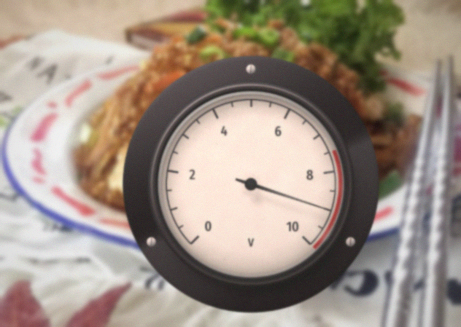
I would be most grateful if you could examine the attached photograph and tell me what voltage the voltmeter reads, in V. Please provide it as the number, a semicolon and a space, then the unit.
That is 9; V
